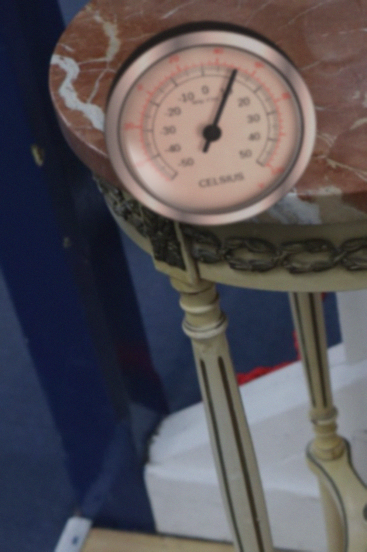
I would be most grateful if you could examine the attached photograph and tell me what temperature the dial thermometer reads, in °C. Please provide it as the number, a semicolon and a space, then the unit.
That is 10; °C
